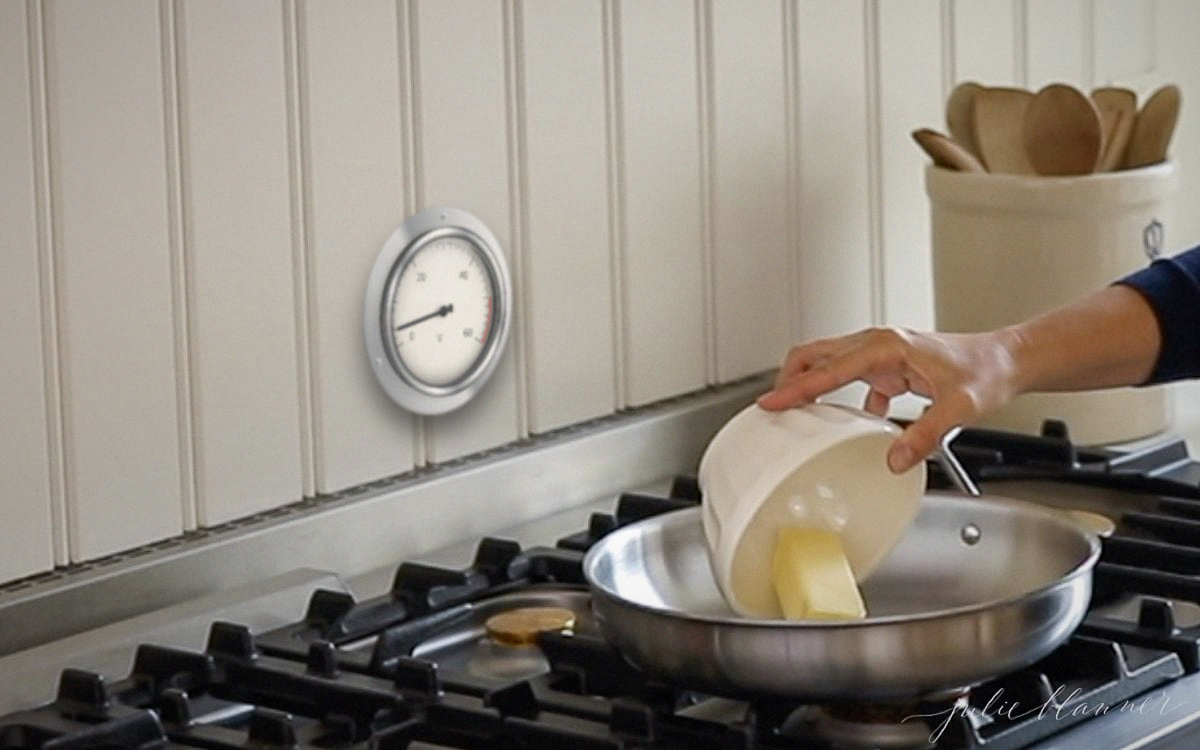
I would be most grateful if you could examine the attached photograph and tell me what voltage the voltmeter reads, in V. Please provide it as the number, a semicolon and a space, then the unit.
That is 4; V
